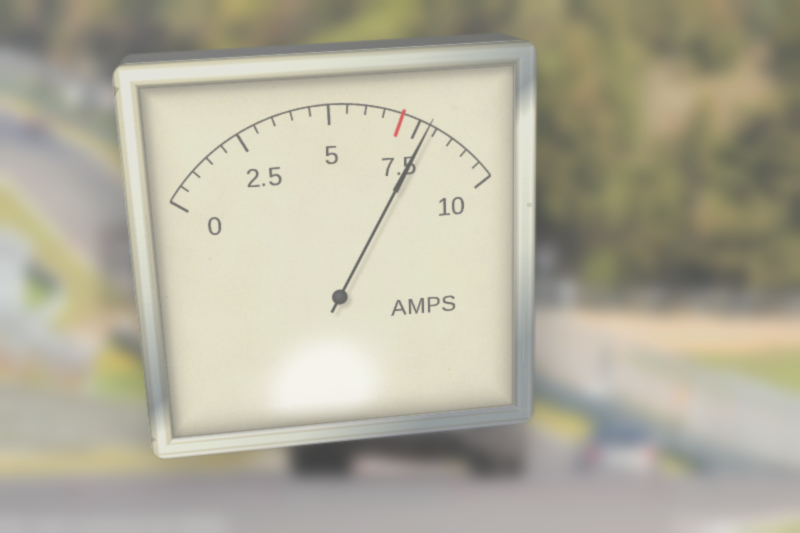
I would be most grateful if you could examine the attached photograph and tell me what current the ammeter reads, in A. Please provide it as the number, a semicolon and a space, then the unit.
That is 7.75; A
